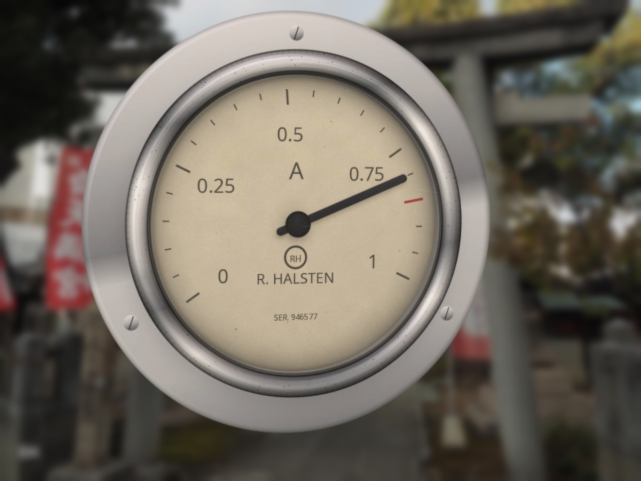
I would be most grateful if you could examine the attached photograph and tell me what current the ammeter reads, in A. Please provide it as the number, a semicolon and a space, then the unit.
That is 0.8; A
